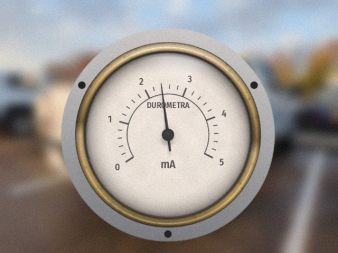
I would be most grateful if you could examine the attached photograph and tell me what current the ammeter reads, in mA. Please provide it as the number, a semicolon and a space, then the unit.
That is 2.4; mA
